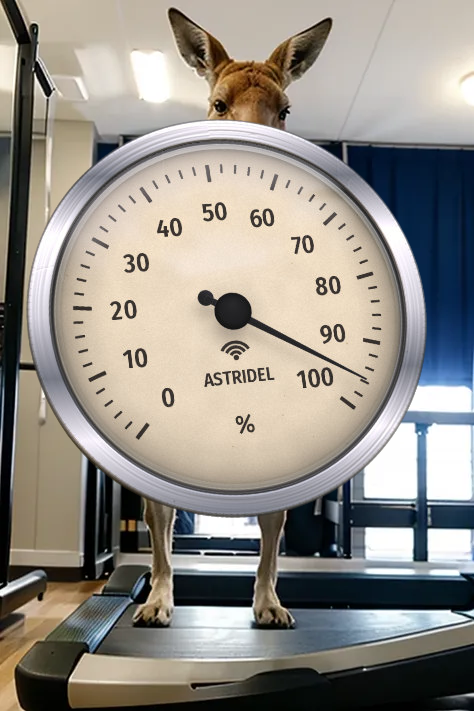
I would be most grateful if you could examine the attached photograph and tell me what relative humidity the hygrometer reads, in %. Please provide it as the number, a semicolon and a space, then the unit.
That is 96; %
